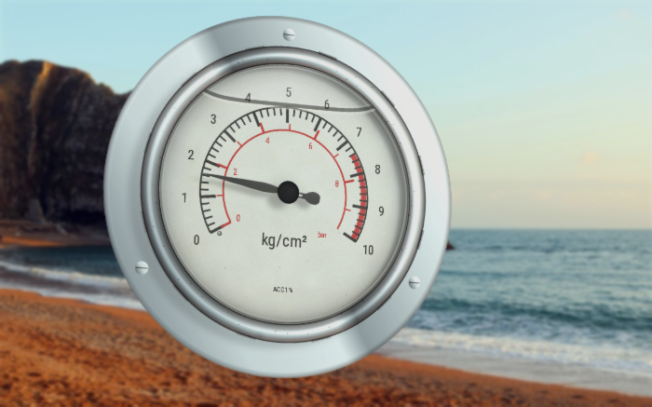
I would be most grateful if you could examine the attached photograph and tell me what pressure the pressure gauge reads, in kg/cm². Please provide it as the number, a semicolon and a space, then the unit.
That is 1.6; kg/cm²
